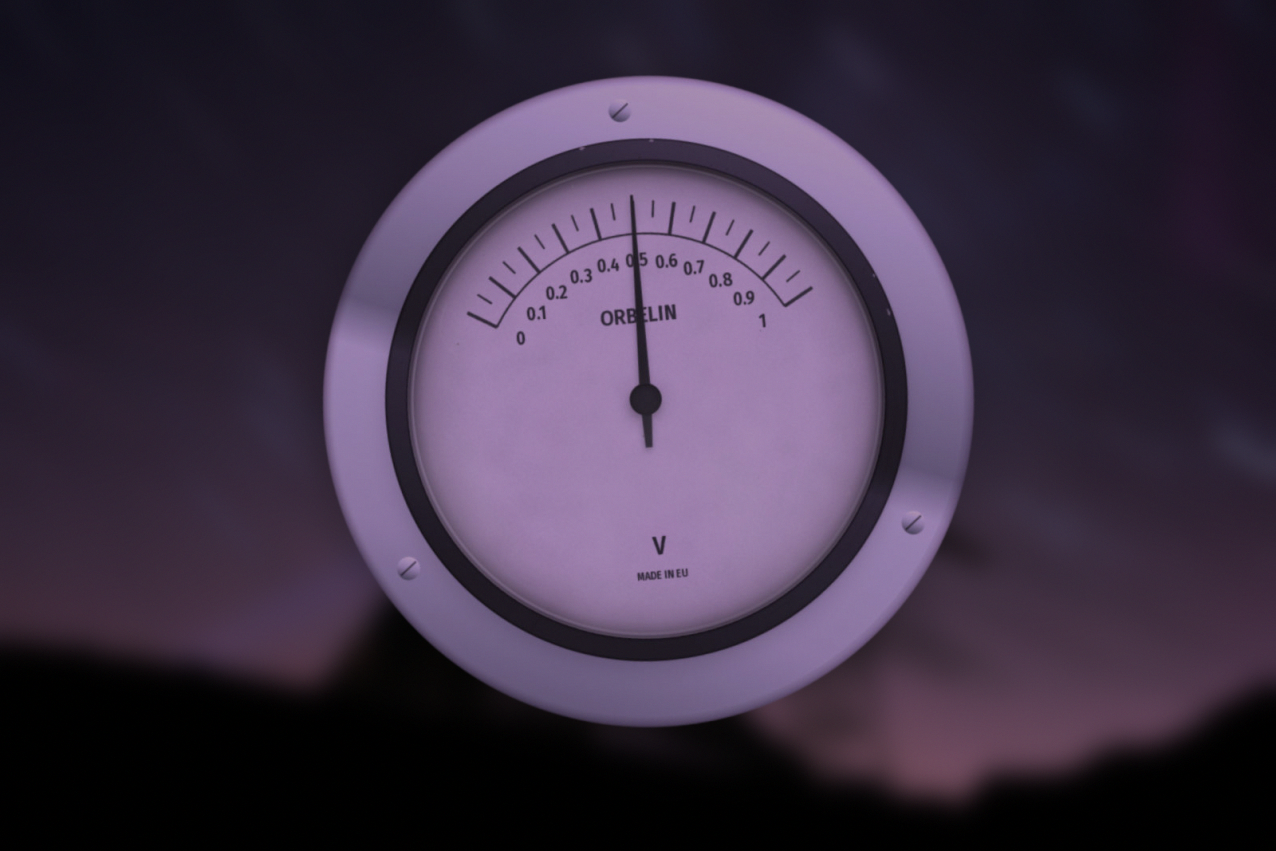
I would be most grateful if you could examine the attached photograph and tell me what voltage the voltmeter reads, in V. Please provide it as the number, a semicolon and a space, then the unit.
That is 0.5; V
